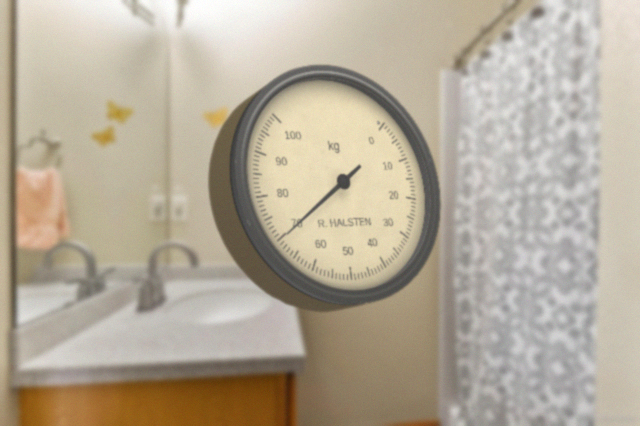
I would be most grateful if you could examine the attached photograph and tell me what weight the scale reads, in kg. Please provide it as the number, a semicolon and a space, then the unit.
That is 70; kg
